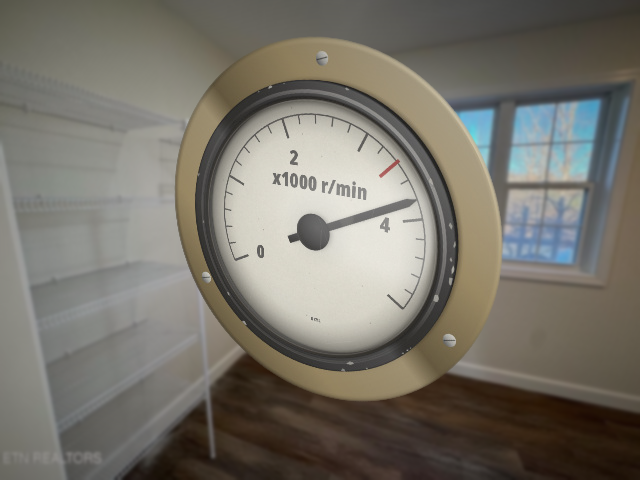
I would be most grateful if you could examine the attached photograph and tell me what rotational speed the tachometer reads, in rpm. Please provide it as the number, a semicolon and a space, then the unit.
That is 3800; rpm
